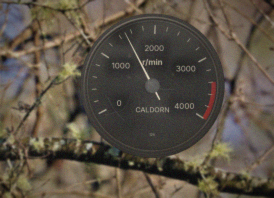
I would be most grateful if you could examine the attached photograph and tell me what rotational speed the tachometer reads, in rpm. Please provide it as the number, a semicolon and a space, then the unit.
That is 1500; rpm
